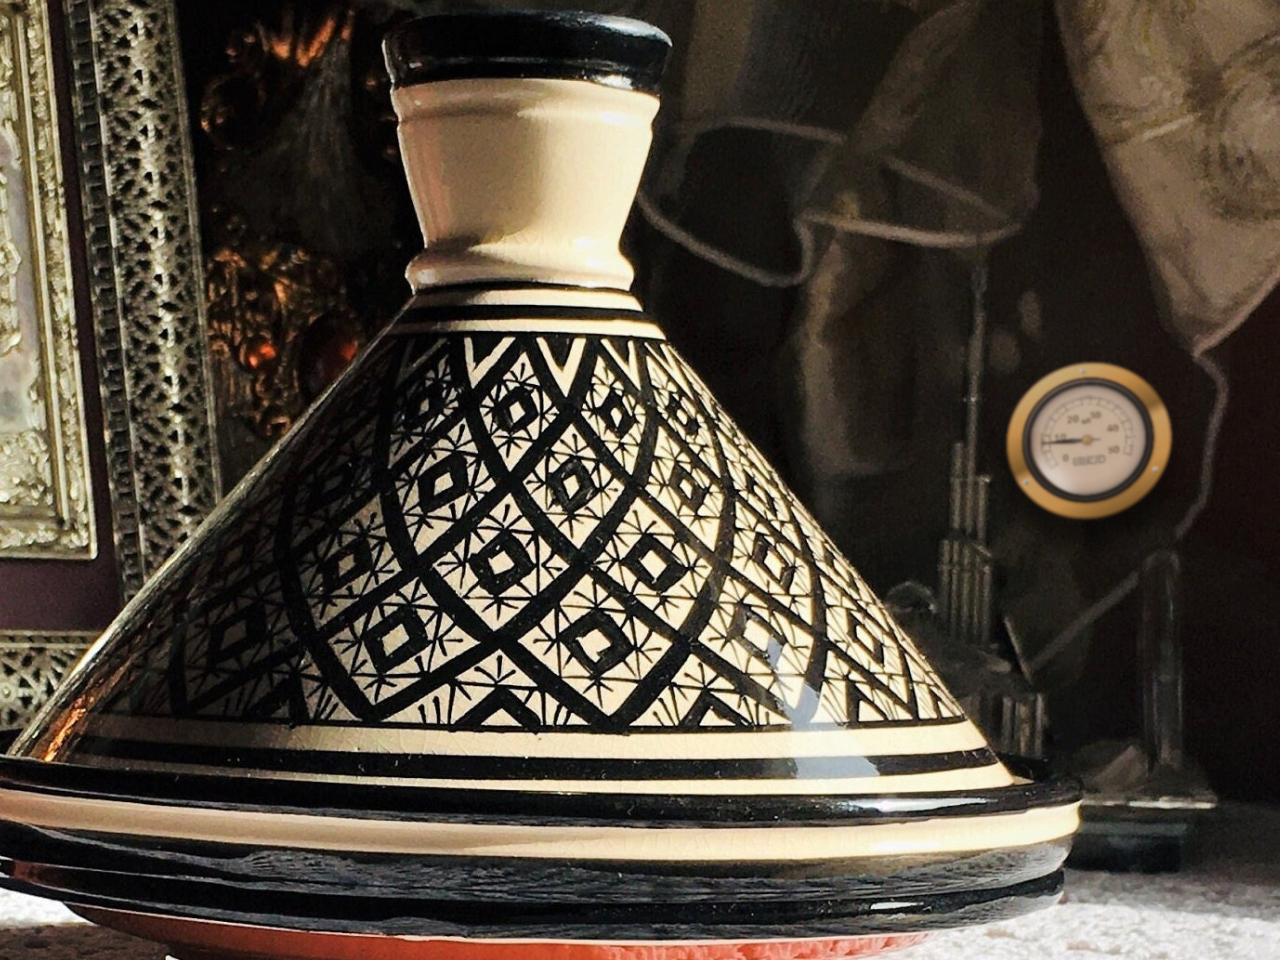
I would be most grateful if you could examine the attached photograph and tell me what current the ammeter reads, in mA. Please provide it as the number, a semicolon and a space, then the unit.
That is 7.5; mA
